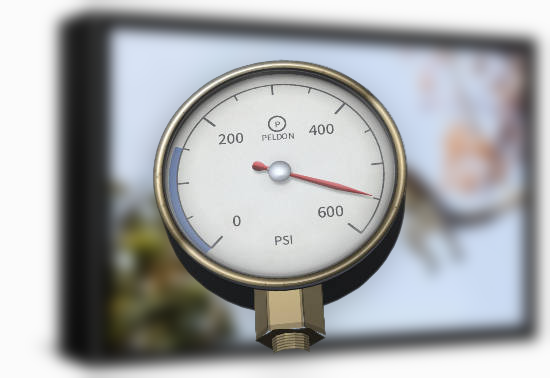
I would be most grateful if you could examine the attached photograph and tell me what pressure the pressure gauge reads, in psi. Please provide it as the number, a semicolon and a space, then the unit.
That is 550; psi
